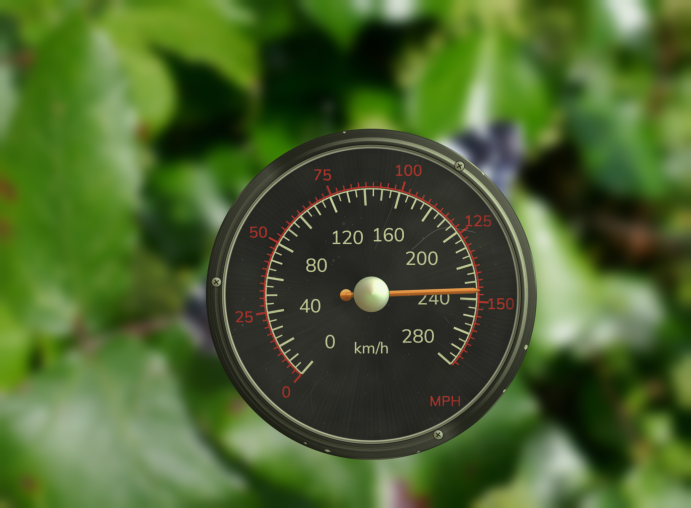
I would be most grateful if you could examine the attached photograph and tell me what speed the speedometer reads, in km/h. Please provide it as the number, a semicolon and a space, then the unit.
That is 235; km/h
